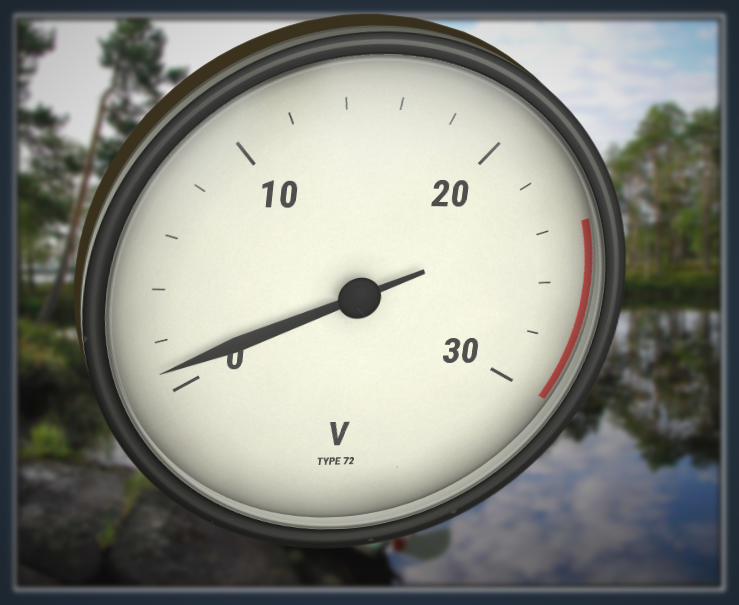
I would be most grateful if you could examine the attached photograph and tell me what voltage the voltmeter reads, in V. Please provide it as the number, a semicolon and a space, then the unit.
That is 1; V
